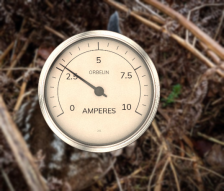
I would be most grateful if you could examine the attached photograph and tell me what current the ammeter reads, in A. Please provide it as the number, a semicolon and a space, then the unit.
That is 2.75; A
